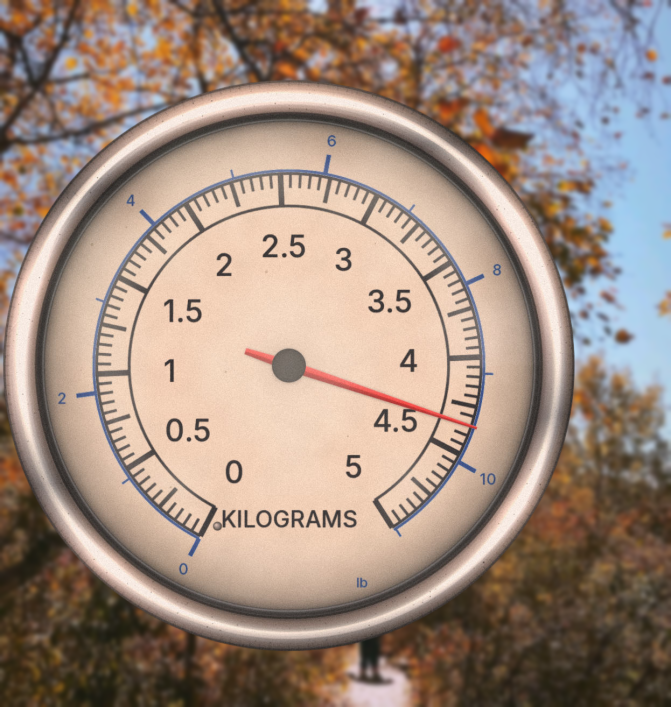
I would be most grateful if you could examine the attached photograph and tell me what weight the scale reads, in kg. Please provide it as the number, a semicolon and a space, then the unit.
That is 4.35; kg
